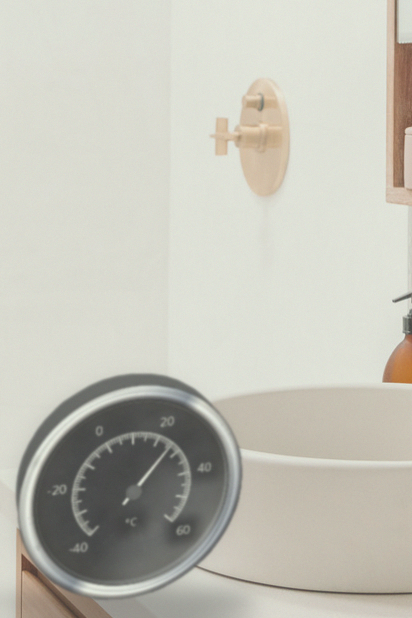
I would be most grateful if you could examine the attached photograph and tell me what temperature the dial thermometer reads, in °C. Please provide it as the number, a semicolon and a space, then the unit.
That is 25; °C
